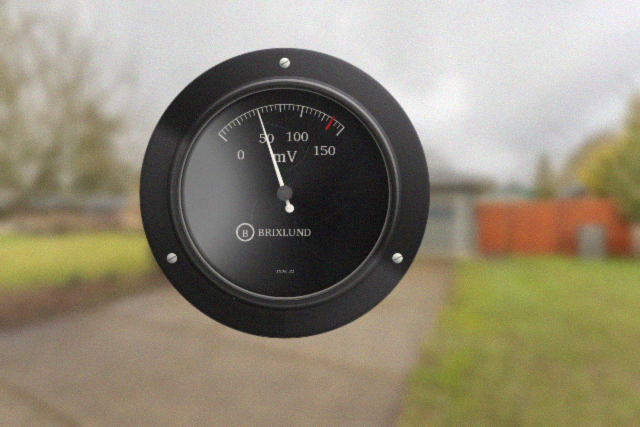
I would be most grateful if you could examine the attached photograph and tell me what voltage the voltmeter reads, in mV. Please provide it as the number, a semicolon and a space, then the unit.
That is 50; mV
